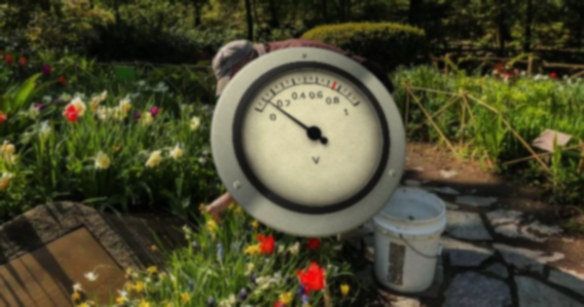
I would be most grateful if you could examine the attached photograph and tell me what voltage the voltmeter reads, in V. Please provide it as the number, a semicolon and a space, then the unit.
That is 0.1; V
